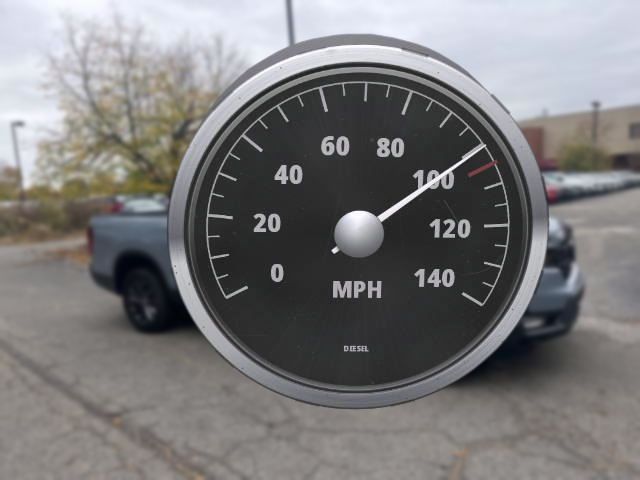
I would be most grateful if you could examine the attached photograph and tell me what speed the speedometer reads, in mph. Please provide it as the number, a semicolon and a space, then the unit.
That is 100; mph
